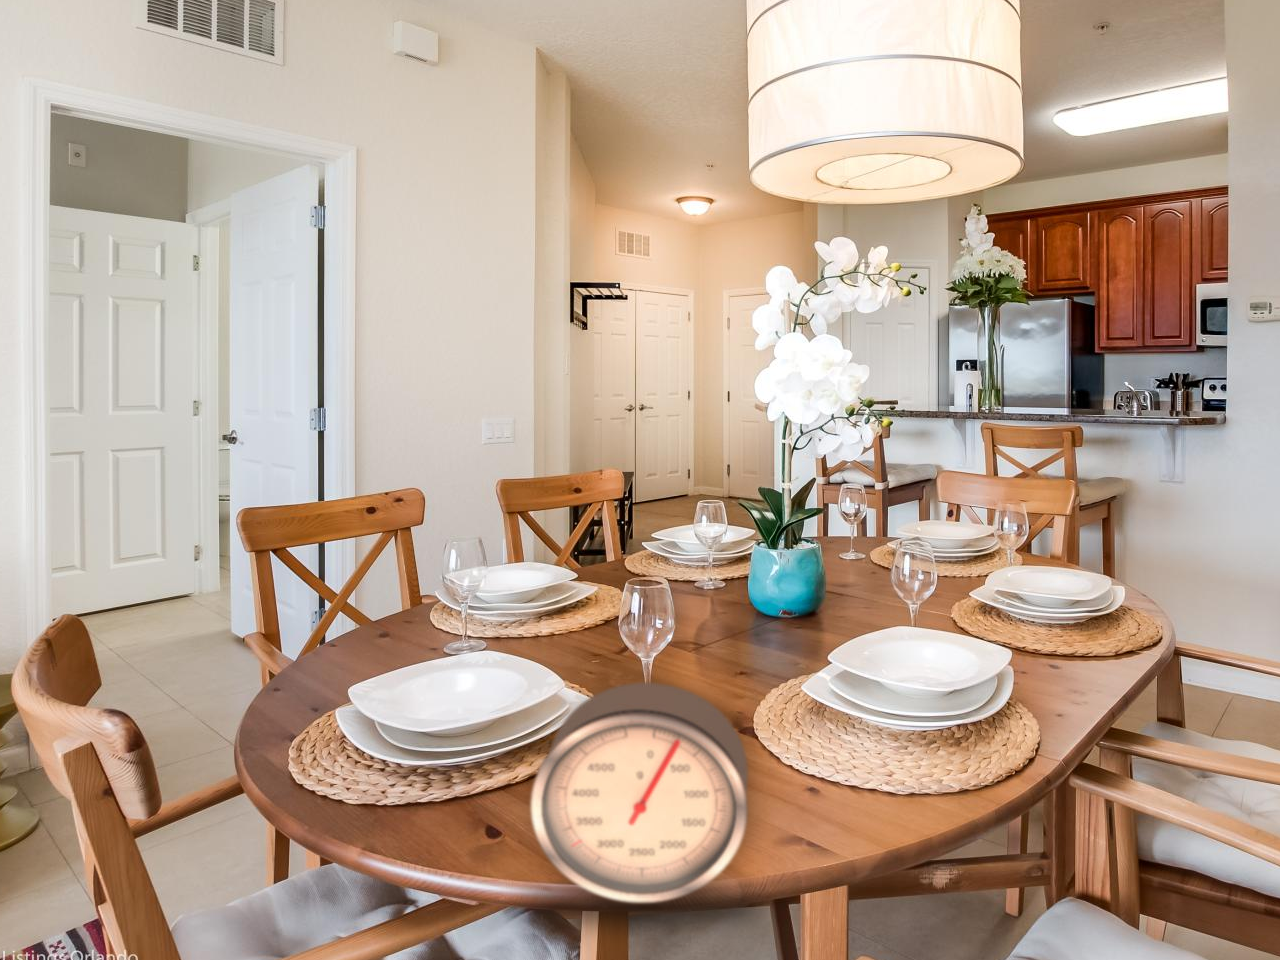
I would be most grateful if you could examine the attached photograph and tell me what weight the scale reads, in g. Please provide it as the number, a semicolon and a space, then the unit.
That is 250; g
